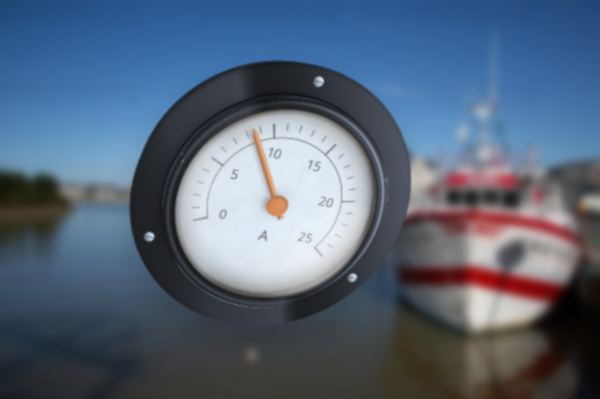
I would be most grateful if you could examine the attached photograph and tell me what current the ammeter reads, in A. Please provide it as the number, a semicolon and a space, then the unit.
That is 8.5; A
